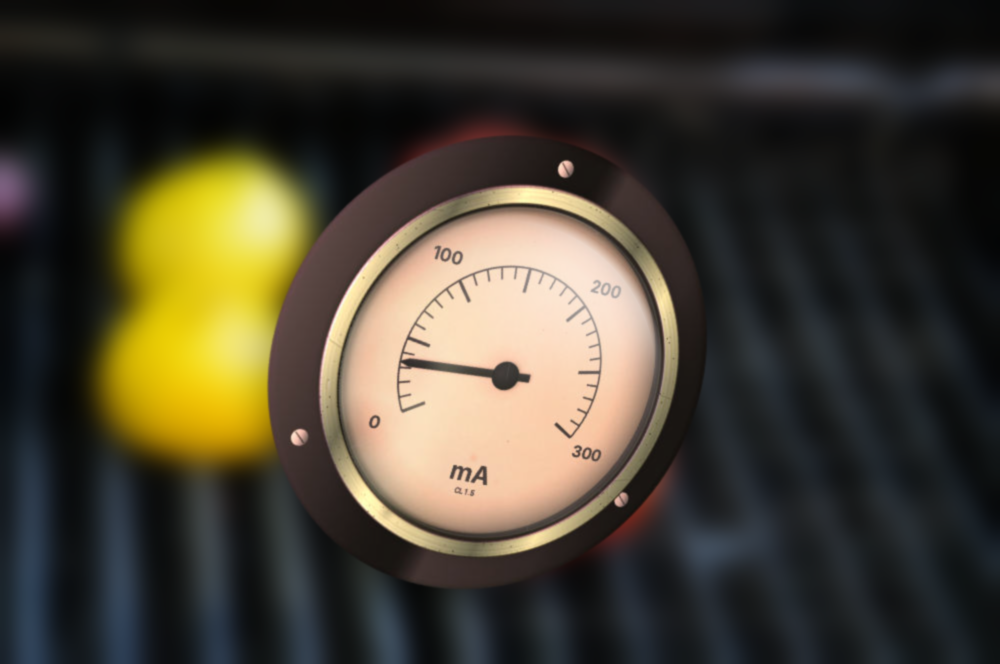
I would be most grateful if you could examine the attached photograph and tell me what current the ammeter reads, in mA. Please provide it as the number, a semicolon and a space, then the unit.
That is 35; mA
